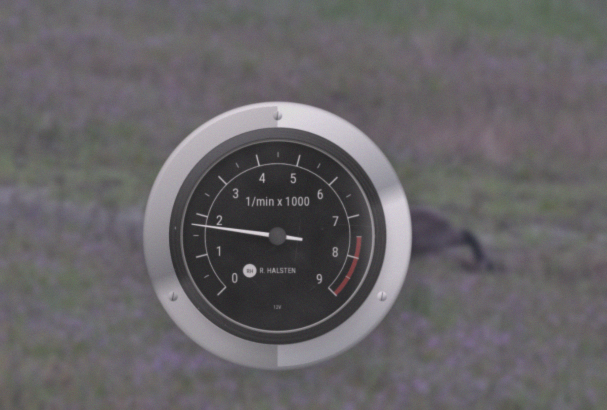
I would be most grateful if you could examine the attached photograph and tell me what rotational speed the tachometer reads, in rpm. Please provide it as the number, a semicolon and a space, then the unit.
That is 1750; rpm
